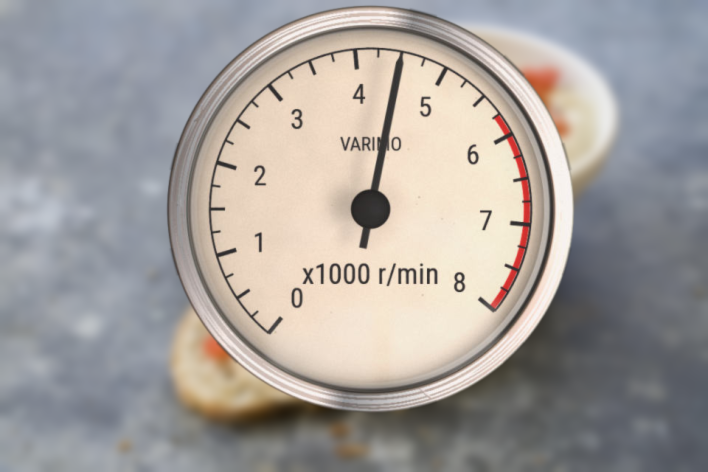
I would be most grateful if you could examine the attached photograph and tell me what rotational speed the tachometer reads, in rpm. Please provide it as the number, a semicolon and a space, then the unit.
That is 4500; rpm
